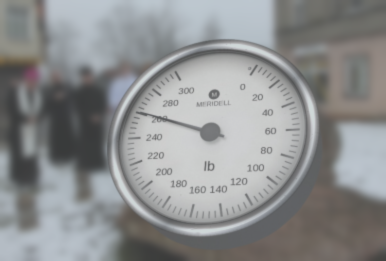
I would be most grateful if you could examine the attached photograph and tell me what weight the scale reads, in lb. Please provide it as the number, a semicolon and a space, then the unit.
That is 260; lb
